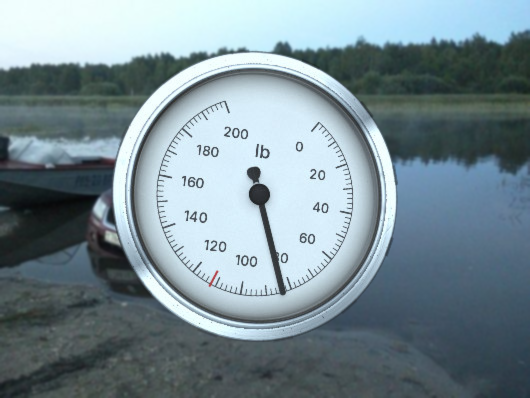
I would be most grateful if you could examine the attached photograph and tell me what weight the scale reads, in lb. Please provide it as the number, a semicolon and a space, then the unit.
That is 84; lb
